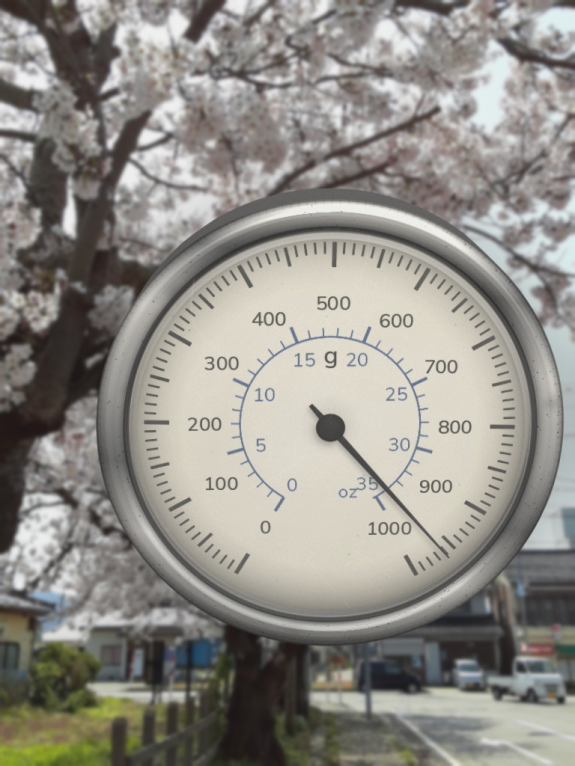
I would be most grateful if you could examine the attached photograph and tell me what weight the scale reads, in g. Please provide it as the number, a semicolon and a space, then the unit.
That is 960; g
